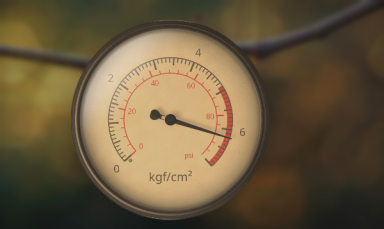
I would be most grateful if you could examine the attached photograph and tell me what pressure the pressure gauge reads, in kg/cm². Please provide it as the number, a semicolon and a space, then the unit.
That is 6.2; kg/cm²
